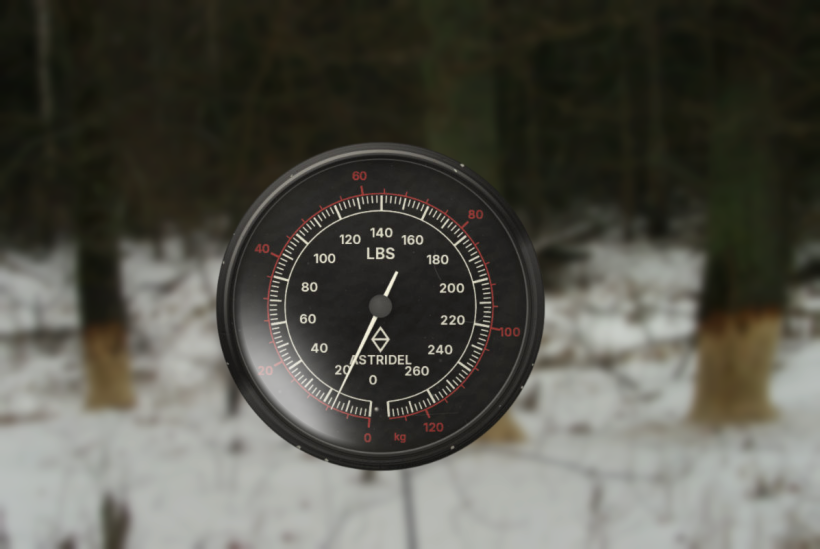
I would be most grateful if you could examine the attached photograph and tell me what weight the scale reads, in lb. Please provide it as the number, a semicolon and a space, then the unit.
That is 16; lb
